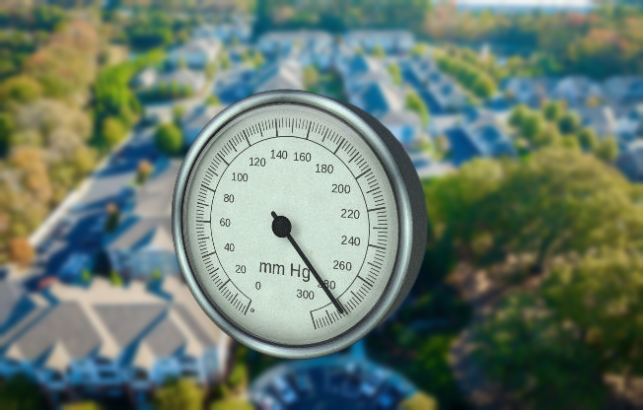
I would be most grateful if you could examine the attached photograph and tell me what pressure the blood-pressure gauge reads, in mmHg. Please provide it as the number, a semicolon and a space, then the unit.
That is 280; mmHg
